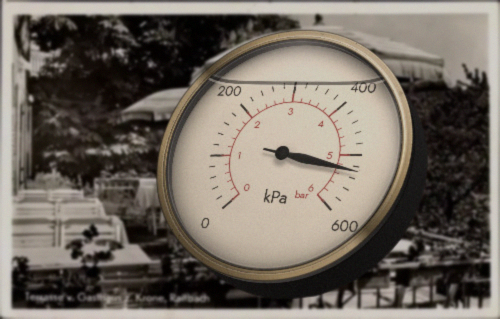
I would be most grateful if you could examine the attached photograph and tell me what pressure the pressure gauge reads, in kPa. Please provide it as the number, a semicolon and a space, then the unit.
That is 530; kPa
